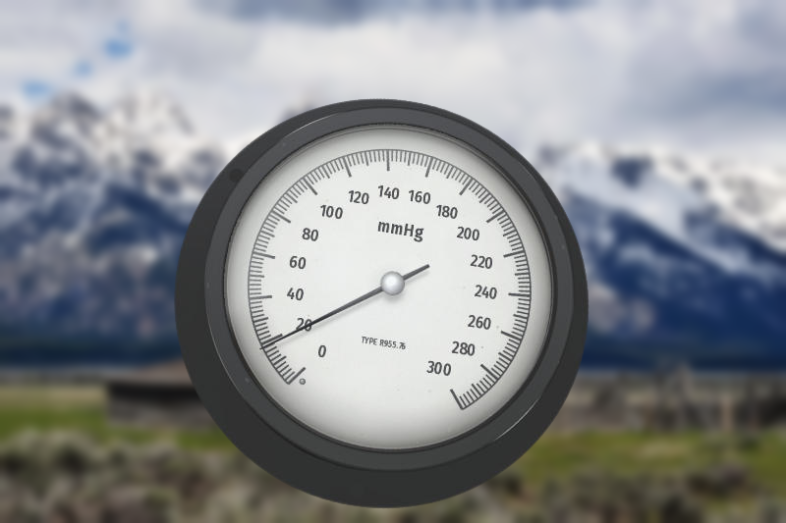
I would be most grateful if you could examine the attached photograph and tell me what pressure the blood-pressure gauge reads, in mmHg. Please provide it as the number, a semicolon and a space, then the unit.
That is 18; mmHg
